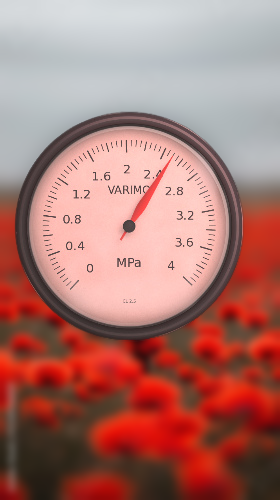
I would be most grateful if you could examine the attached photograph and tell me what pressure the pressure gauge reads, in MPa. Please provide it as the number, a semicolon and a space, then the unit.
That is 2.5; MPa
